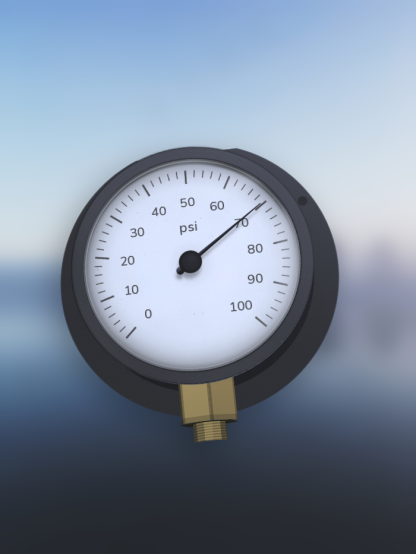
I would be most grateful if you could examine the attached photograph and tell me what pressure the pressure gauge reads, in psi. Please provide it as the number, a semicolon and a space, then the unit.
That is 70; psi
